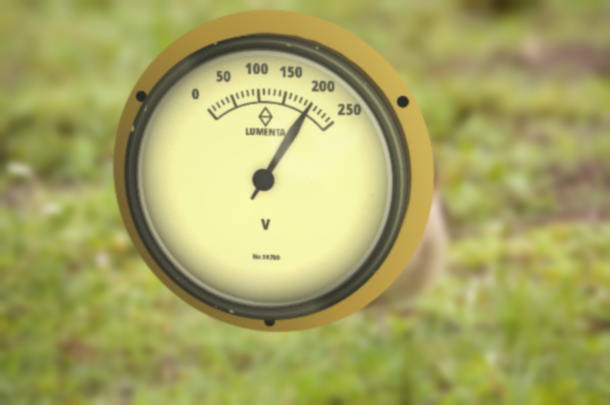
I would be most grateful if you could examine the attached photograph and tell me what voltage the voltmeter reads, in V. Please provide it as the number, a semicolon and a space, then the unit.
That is 200; V
